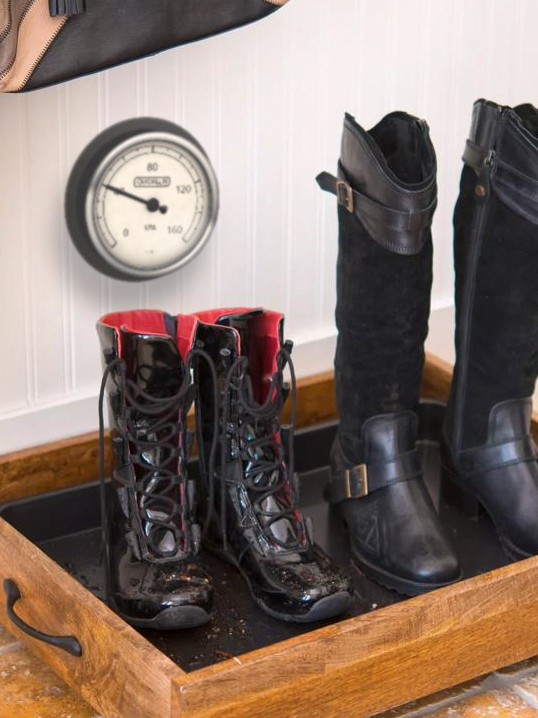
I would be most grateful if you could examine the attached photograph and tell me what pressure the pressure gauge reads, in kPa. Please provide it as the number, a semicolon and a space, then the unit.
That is 40; kPa
